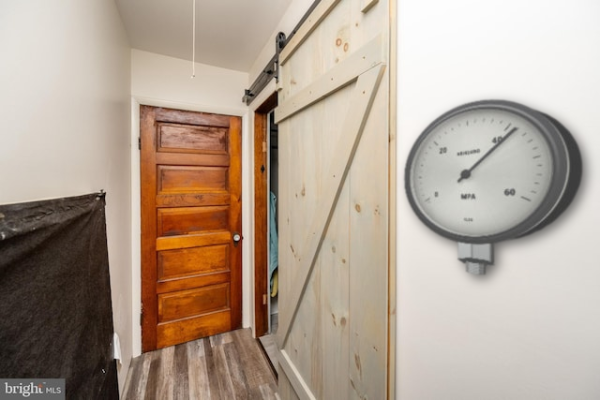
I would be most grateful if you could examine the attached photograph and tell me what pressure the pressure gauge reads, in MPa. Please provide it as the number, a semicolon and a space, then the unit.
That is 42; MPa
